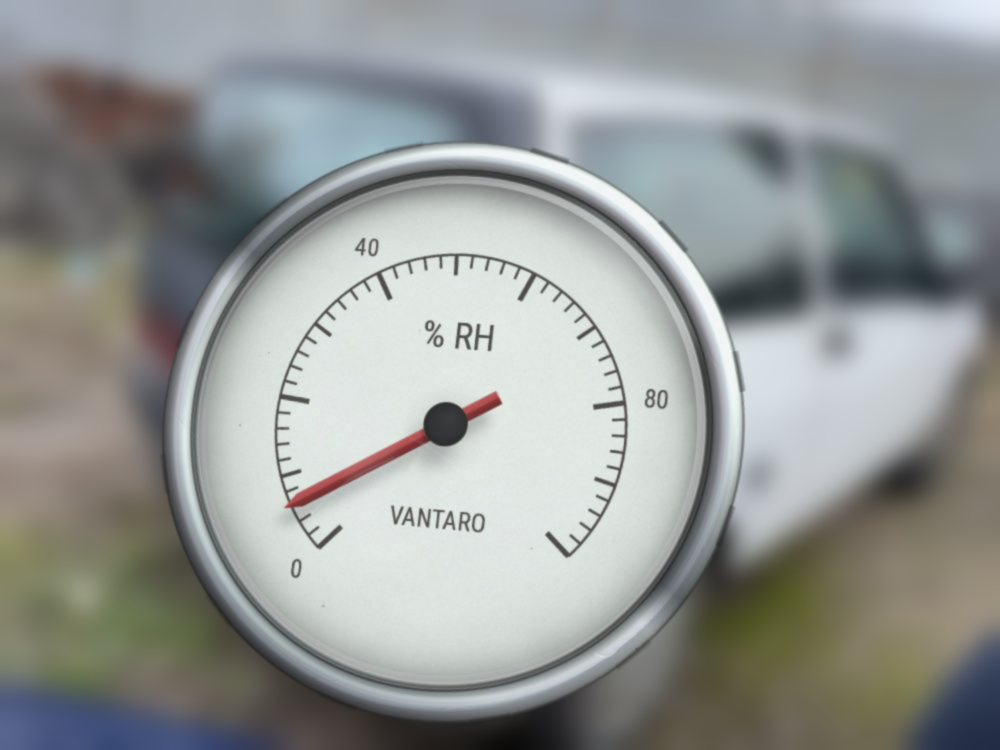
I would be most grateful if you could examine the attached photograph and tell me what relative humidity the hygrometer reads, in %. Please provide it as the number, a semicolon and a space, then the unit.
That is 6; %
